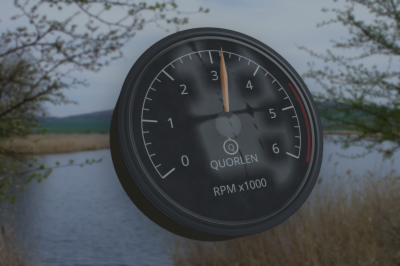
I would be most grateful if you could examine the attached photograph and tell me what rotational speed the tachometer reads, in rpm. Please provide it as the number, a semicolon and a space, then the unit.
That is 3200; rpm
